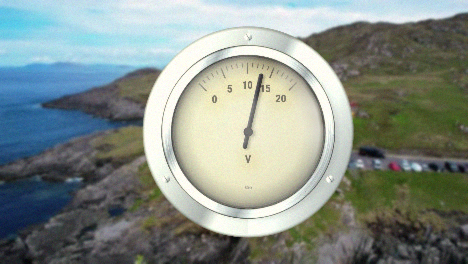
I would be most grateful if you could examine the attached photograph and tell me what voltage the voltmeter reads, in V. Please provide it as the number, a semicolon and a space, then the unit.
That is 13; V
